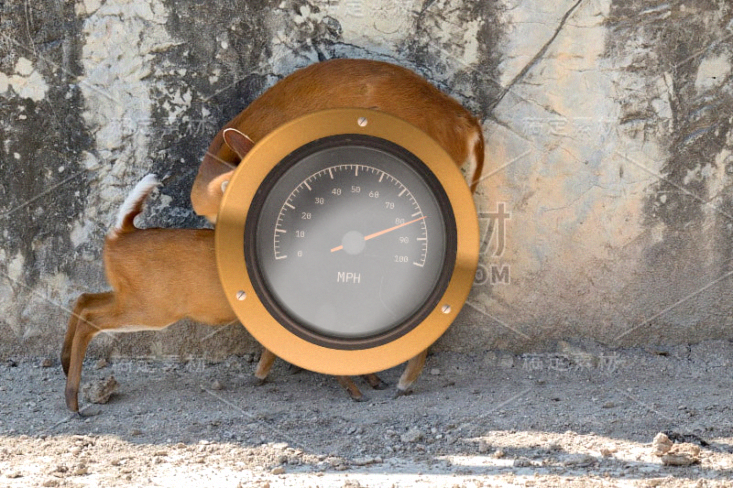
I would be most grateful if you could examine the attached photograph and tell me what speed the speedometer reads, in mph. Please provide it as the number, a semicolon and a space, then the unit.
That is 82; mph
